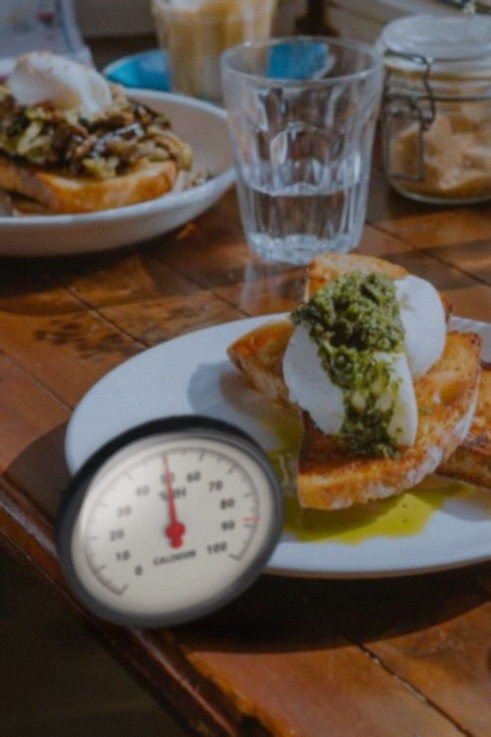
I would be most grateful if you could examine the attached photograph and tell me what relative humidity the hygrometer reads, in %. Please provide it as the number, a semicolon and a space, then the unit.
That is 50; %
